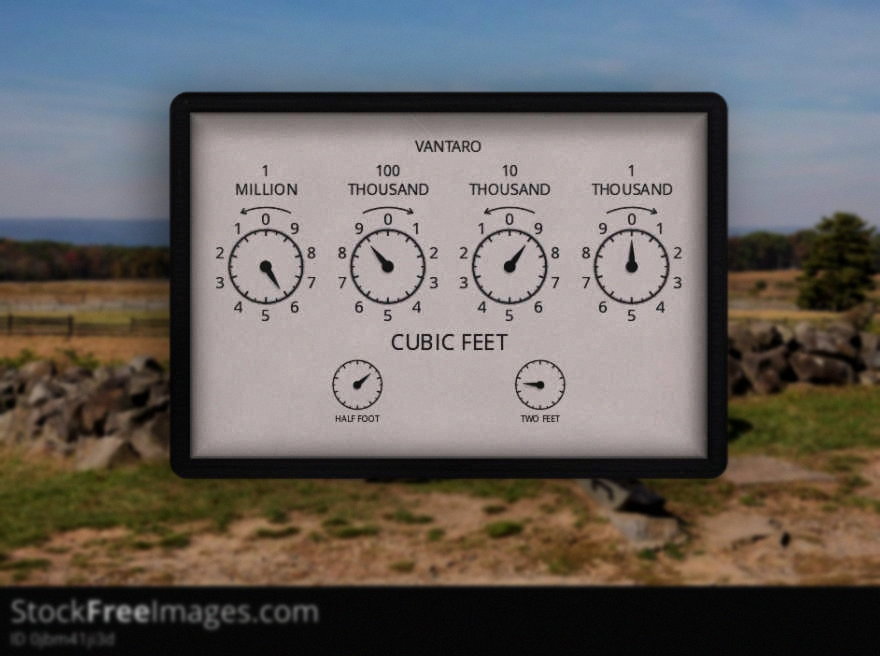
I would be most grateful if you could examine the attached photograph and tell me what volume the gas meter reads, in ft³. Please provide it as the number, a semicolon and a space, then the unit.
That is 589000; ft³
